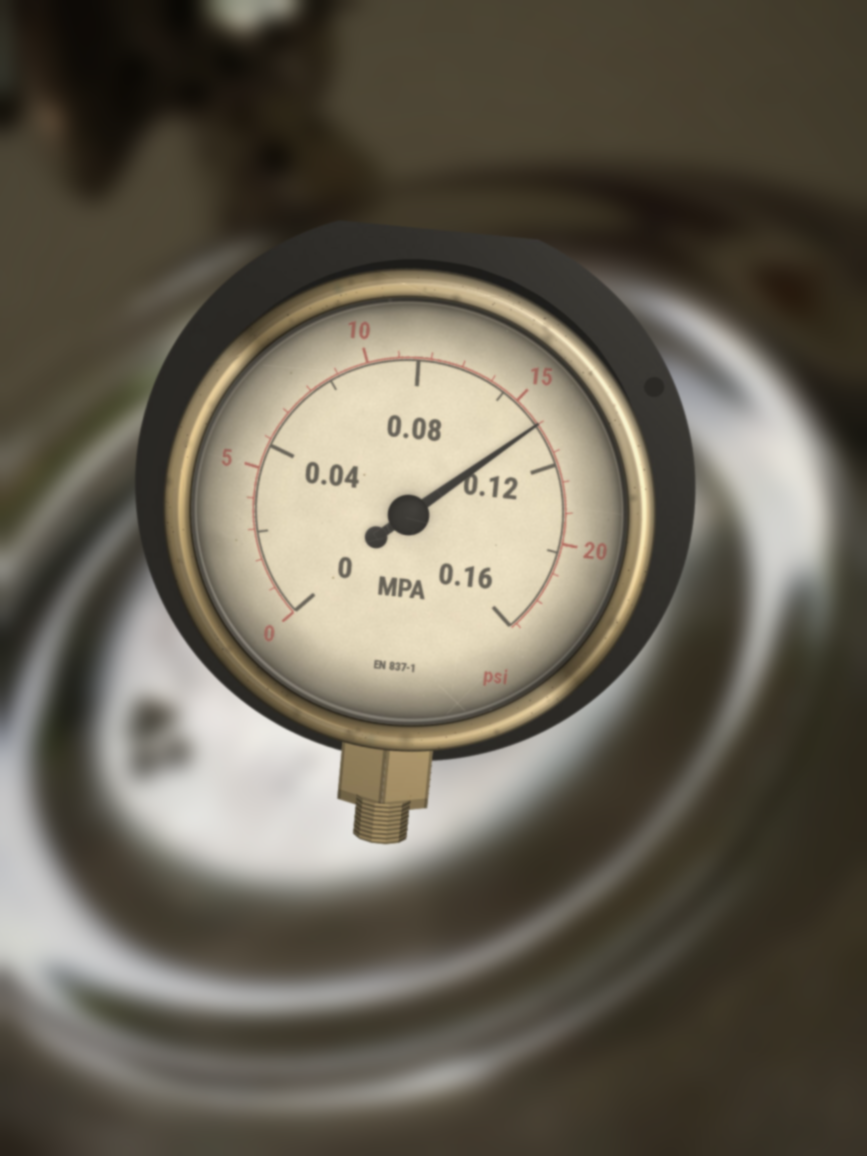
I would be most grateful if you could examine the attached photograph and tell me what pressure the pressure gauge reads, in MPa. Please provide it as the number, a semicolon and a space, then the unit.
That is 0.11; MPa
